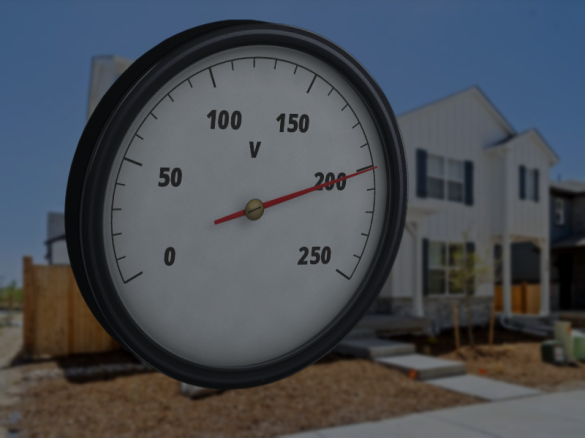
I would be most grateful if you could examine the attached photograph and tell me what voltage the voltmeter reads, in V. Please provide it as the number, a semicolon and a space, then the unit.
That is 200; V
